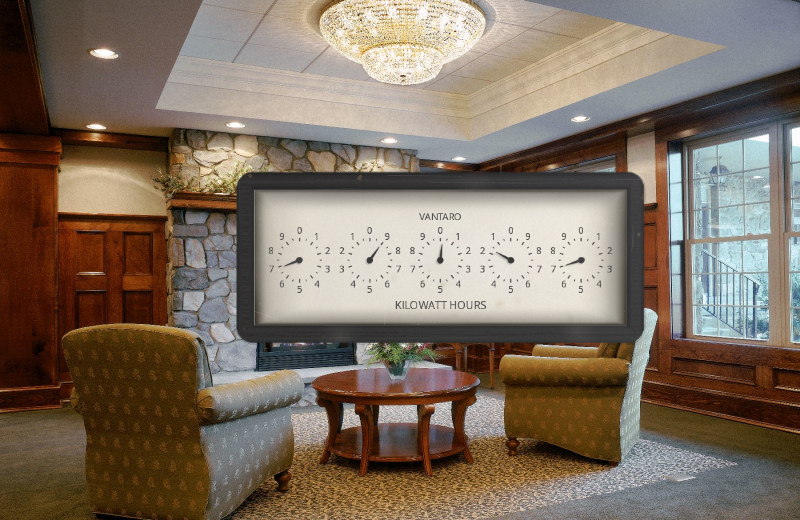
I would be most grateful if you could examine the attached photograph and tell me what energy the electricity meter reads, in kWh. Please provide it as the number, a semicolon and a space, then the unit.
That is 69017; kWh
